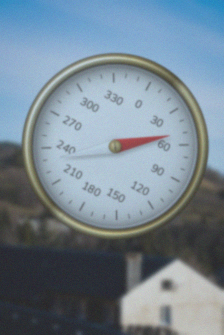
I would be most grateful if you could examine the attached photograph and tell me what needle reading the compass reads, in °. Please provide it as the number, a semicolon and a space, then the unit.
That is 50; °
